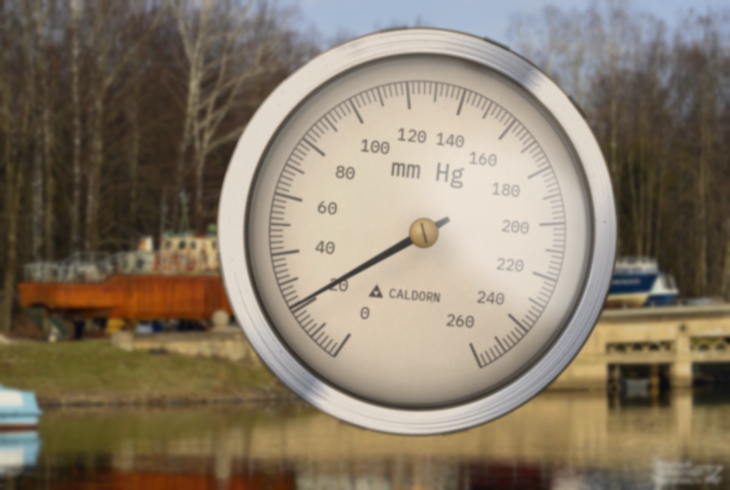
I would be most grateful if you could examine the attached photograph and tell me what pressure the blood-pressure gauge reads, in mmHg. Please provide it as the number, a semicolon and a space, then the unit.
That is 22; mmHg
